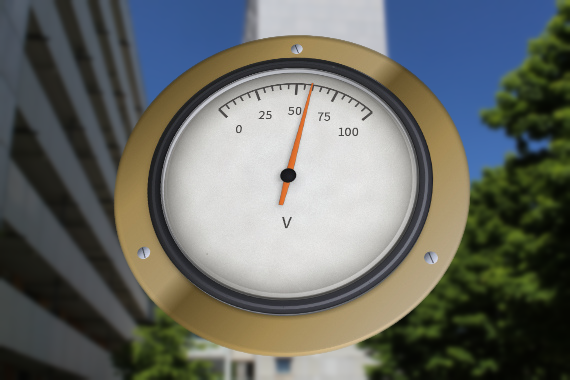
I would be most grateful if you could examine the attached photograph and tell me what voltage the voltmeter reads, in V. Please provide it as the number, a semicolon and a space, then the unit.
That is 60; V
